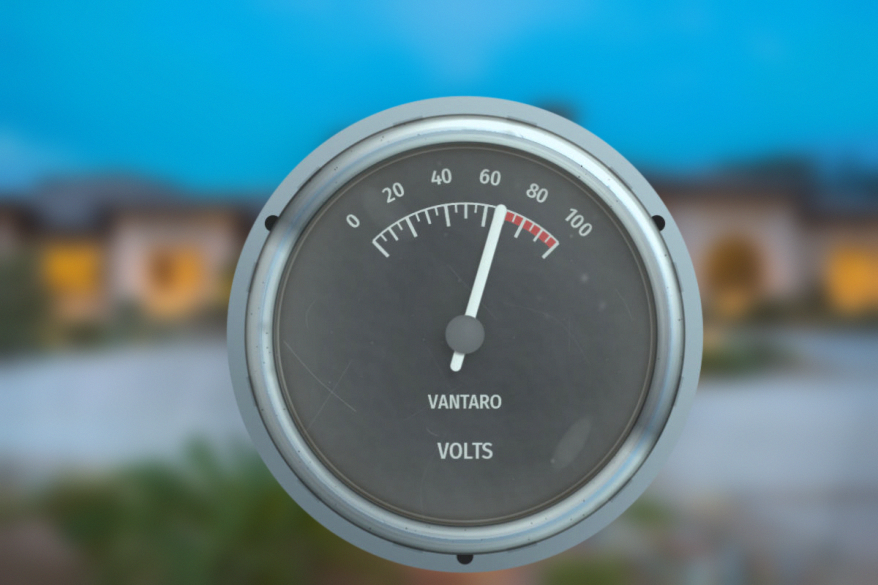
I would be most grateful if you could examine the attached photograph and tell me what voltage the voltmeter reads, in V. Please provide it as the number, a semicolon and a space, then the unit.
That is 67.5; V
